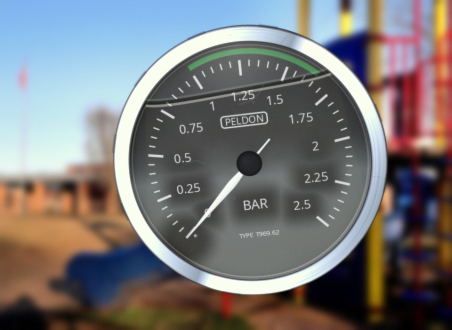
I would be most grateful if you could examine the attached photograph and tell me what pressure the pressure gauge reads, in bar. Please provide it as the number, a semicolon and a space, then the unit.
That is 0; bar
